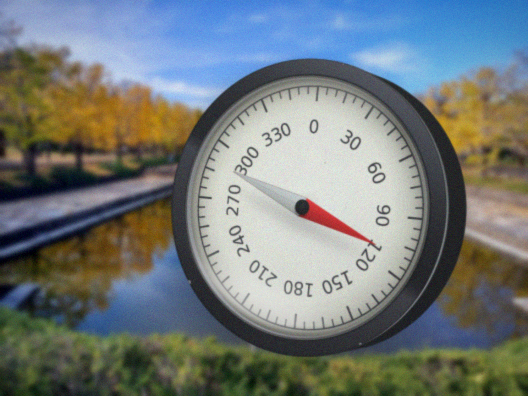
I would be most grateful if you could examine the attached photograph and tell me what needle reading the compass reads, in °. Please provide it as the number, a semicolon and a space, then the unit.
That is 110; °
